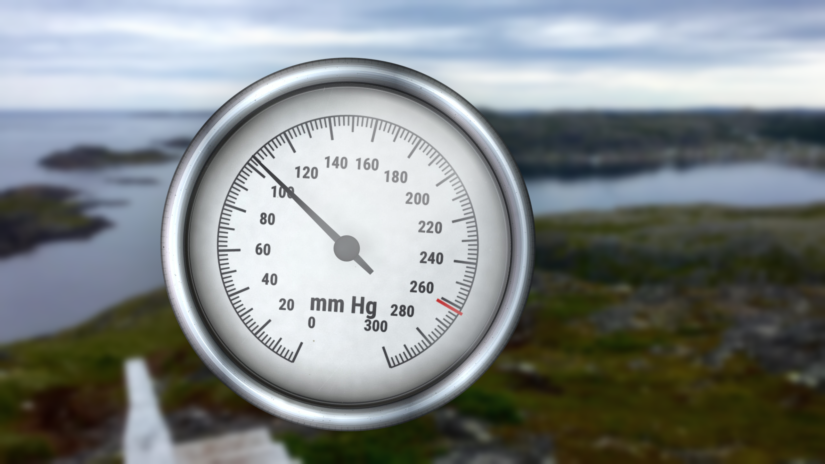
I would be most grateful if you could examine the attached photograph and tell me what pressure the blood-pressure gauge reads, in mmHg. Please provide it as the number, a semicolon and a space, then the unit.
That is 104; mmHg
